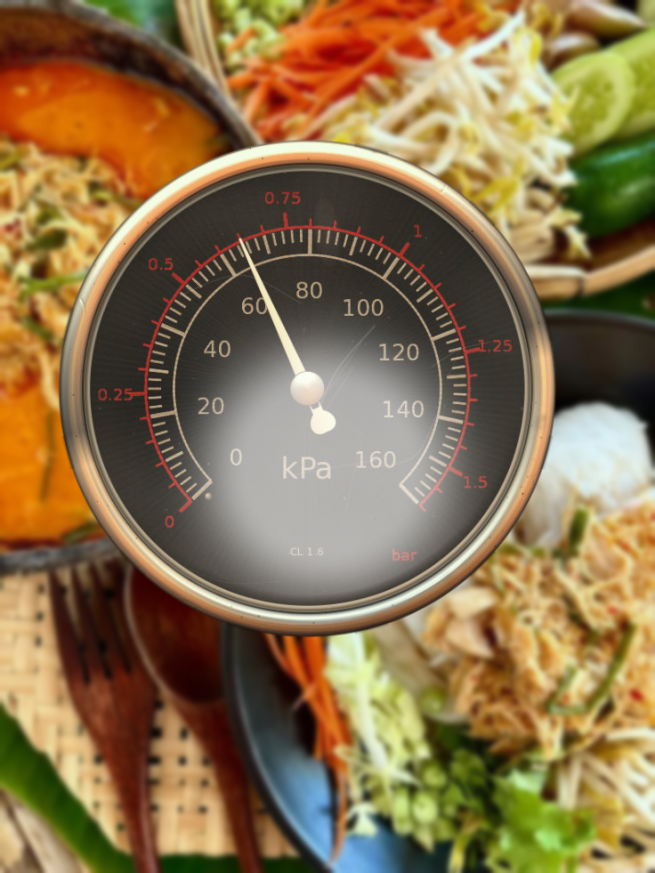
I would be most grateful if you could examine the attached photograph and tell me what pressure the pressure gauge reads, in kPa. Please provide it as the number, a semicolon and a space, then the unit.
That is 65; kPa
